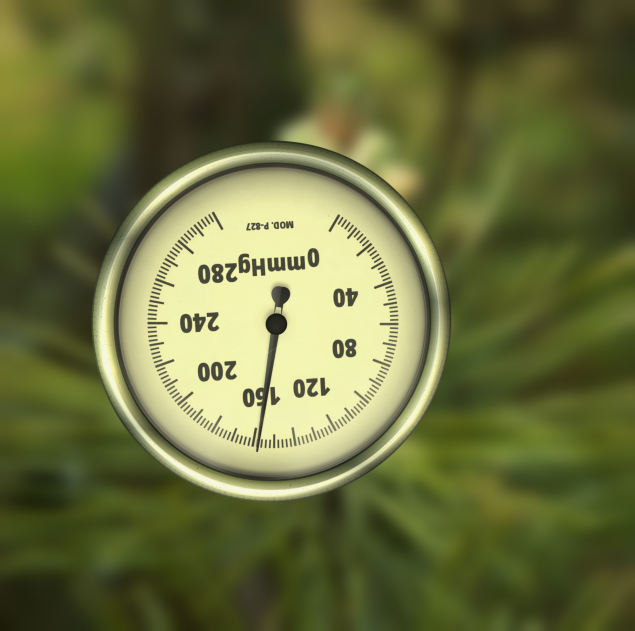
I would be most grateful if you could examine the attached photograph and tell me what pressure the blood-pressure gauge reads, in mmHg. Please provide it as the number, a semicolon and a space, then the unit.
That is 158; mmHg
